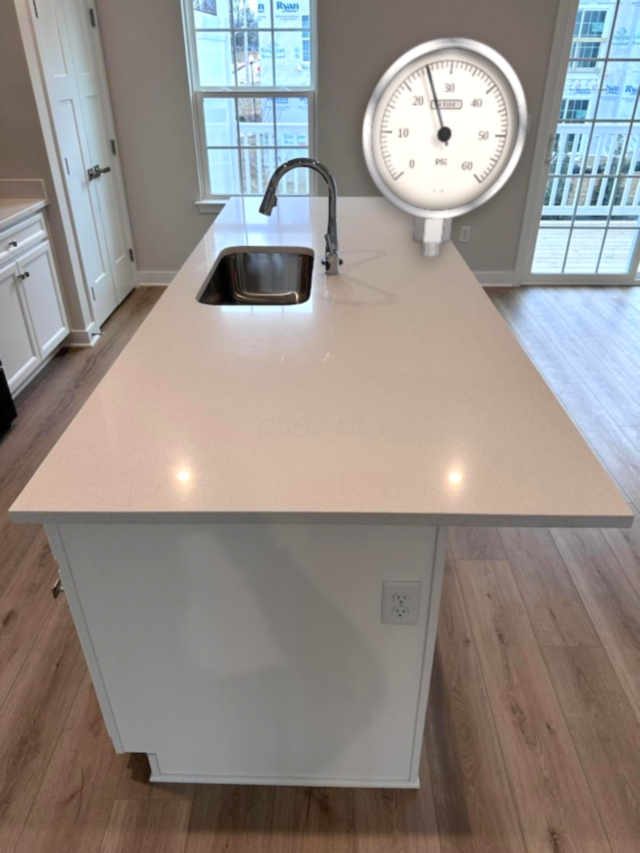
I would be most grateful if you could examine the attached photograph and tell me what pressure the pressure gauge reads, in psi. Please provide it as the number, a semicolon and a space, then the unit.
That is 25; psi
